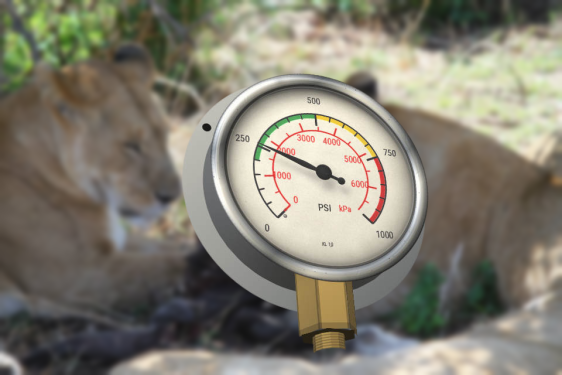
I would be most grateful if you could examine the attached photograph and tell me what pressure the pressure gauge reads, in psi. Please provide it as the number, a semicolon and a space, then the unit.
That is 250; psi
